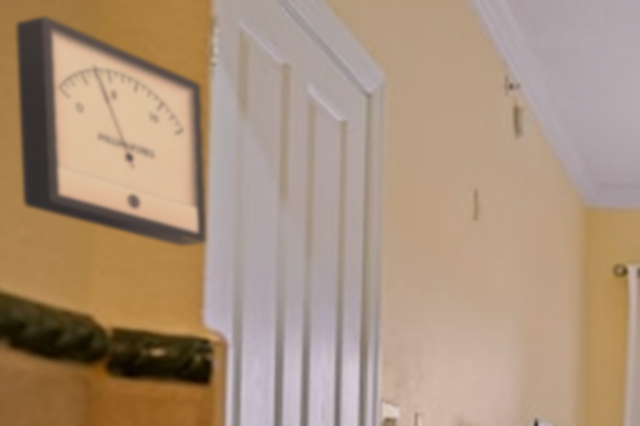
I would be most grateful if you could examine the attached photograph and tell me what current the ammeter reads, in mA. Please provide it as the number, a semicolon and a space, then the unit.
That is 6; mA
